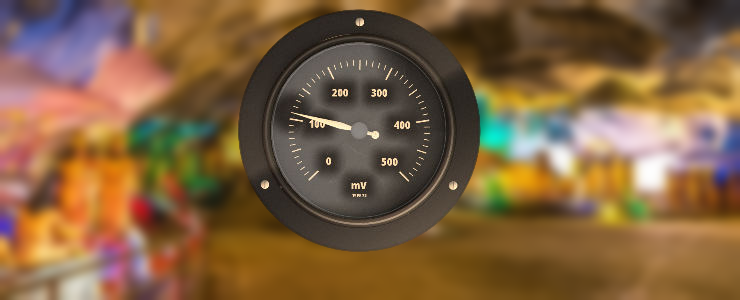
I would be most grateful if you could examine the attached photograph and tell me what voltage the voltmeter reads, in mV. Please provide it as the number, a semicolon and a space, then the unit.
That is 110; mV
